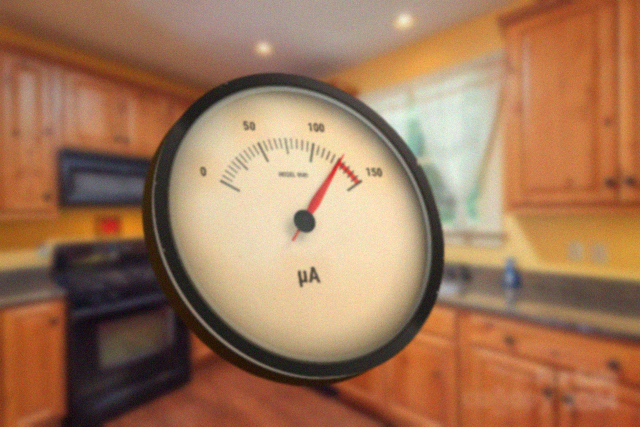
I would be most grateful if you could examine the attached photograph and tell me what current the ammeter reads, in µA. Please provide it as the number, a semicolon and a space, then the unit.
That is 125; µA
